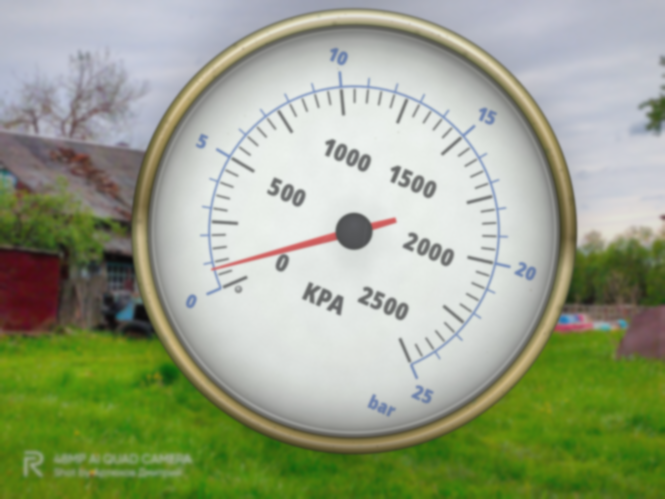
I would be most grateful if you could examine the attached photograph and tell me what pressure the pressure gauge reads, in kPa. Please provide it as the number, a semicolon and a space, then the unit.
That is 75; kPa
